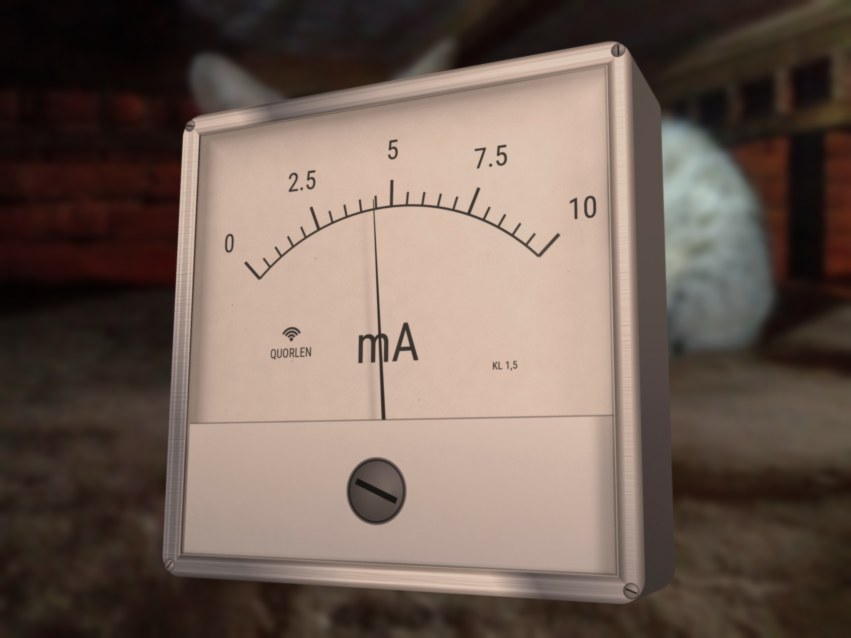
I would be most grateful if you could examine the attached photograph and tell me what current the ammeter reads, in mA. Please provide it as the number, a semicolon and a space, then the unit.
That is 4.5; mA
